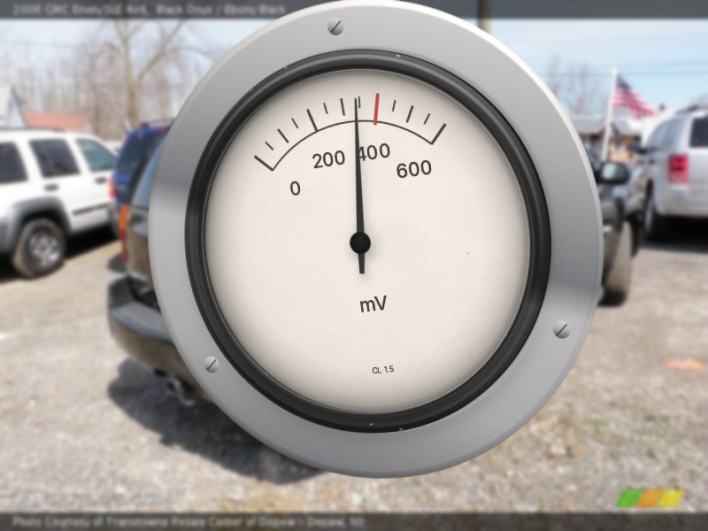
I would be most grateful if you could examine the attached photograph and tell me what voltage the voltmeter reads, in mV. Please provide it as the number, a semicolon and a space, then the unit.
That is 350; mV
